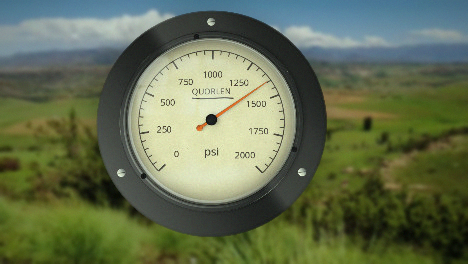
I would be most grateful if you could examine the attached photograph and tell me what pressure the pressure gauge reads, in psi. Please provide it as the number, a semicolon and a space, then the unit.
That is 1400; psi
